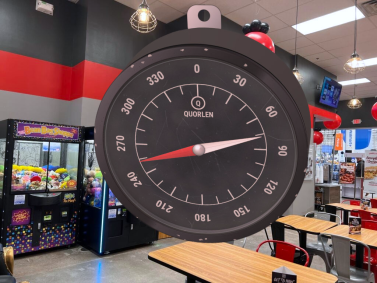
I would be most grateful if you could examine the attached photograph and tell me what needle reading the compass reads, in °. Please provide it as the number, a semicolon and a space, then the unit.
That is 255; °
